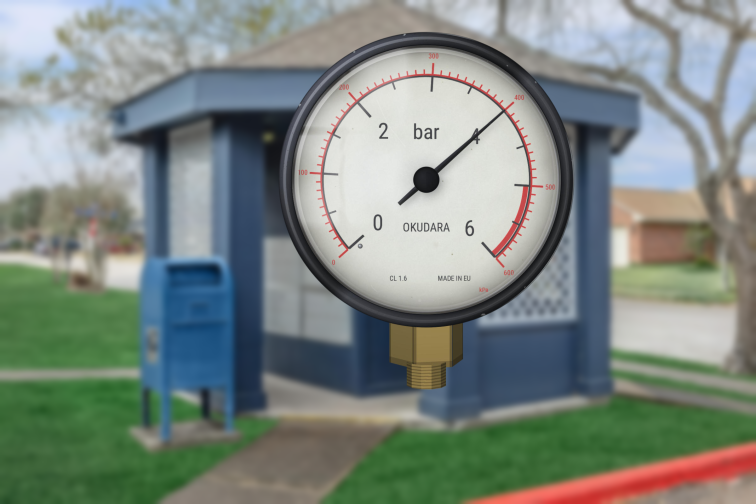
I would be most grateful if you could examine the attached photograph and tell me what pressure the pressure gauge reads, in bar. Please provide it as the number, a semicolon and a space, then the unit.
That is 4; bar
